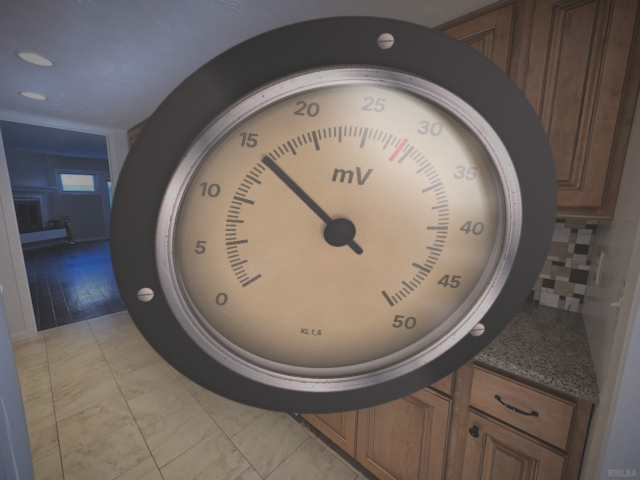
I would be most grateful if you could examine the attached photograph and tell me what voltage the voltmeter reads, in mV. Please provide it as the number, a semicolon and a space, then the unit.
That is 15; mV
